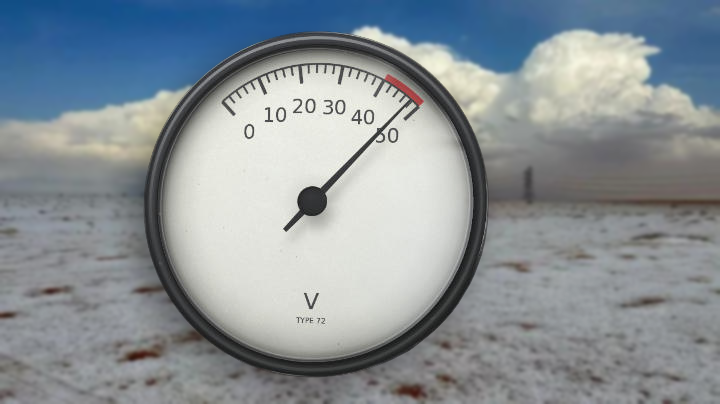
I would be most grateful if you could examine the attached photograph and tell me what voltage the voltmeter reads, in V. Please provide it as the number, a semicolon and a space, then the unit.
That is 48; V
